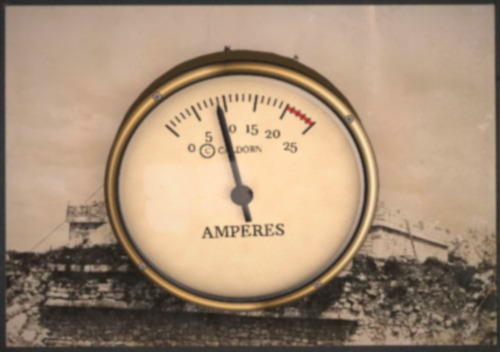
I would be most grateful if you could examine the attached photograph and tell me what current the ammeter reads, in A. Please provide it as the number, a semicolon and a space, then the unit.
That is 9; A
